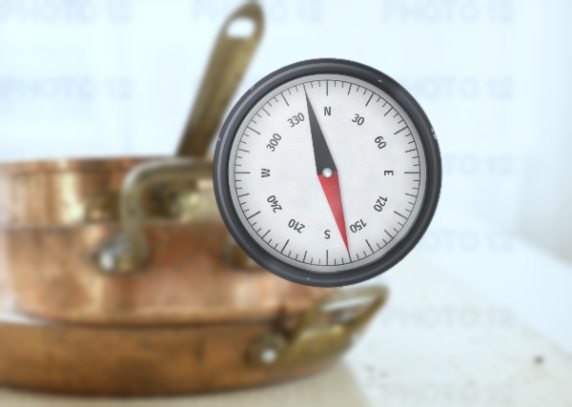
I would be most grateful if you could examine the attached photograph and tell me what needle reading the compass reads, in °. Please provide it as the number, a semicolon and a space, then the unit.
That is 165; °
